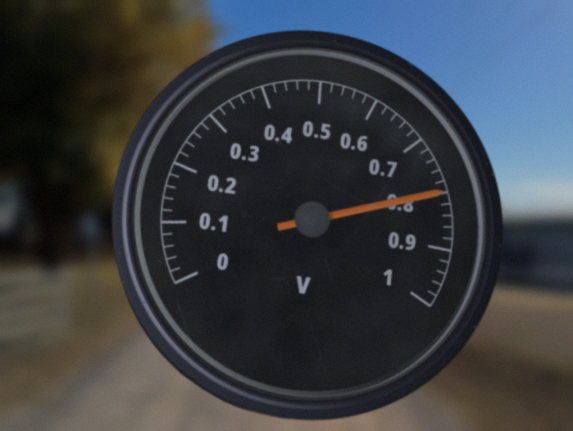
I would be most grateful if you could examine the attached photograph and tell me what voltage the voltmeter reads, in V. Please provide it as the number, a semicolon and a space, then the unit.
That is 0.8; V
